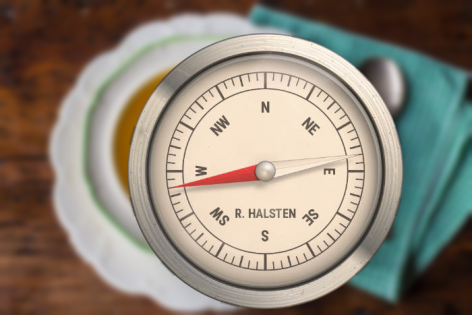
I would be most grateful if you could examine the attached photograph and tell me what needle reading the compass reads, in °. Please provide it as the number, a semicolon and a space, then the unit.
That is 260; °
